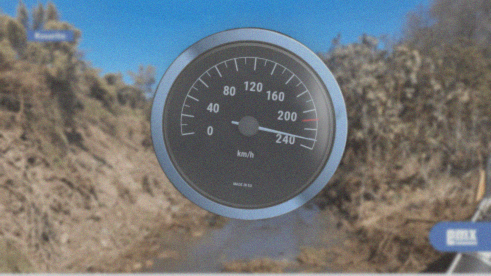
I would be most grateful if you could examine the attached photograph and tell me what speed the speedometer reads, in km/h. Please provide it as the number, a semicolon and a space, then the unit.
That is 230; km/h
